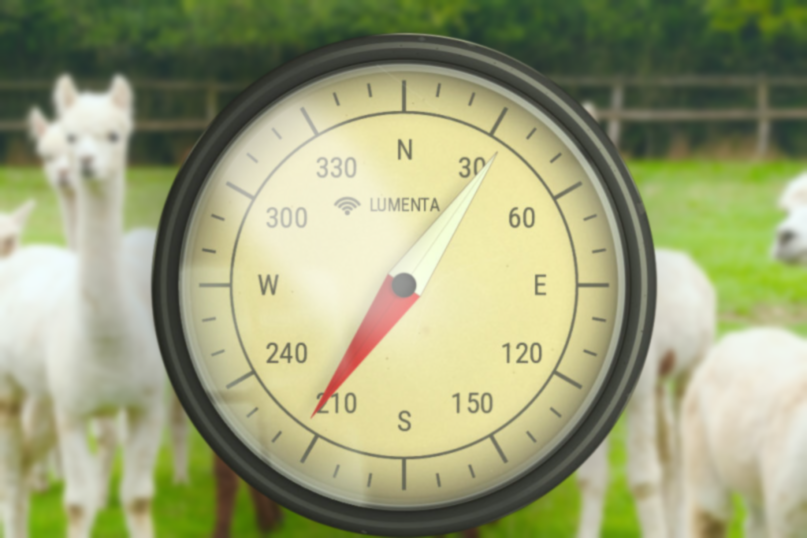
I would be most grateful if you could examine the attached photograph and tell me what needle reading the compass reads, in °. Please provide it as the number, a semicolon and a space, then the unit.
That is 215; °
